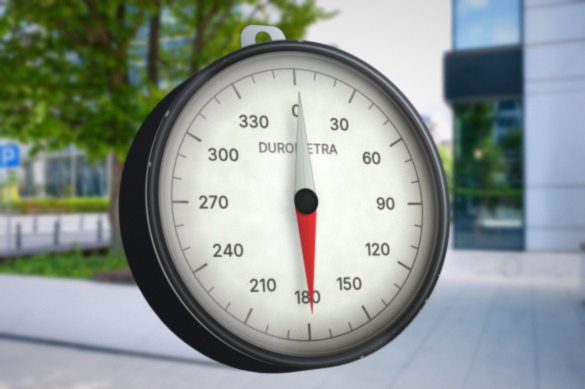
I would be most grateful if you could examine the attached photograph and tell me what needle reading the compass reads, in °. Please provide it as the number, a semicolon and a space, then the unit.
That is 180; °
